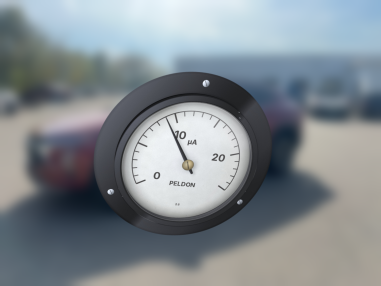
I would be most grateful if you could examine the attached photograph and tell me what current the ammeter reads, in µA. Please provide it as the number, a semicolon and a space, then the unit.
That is 9; µA
